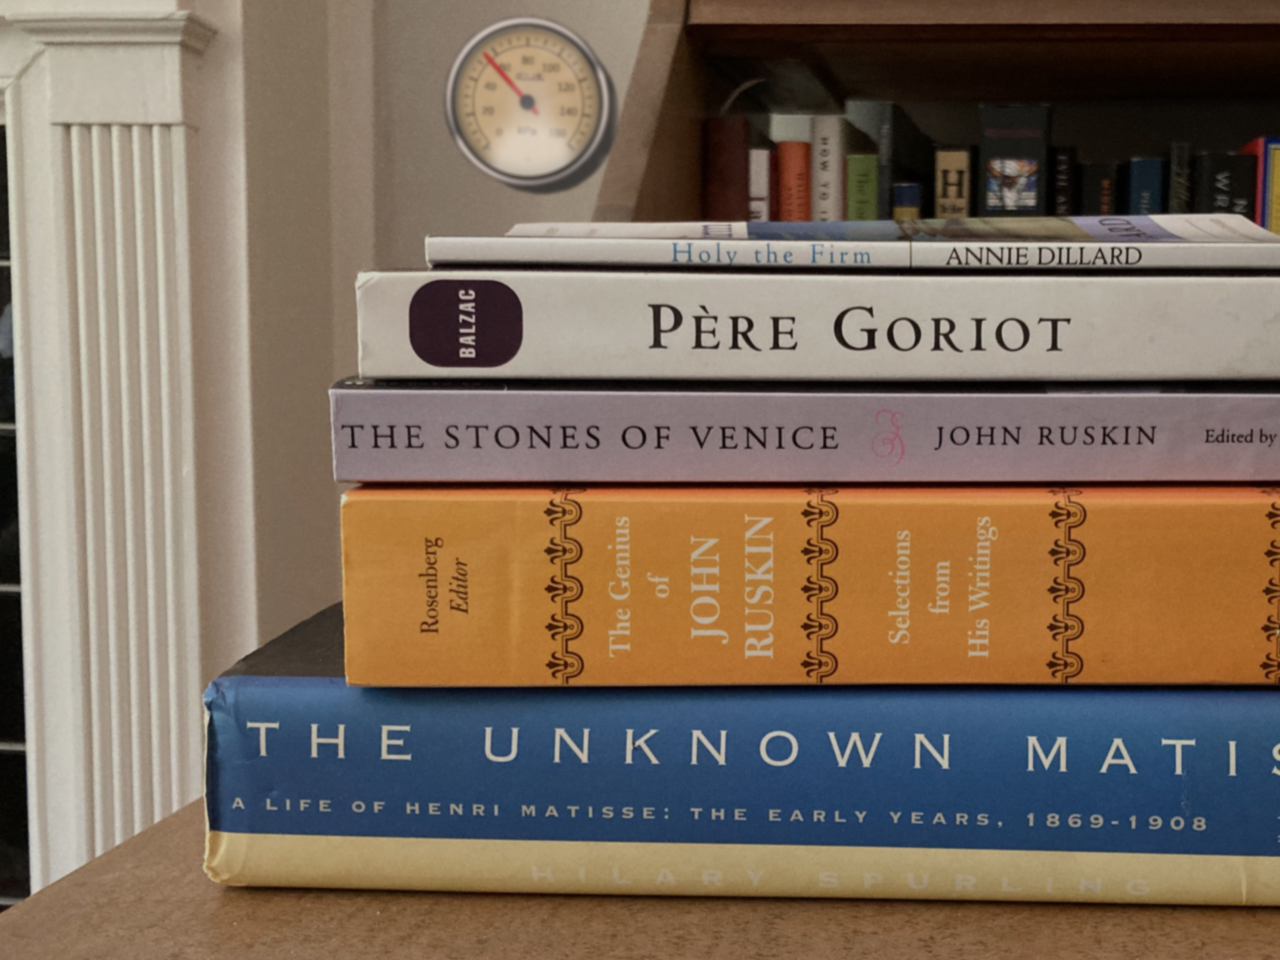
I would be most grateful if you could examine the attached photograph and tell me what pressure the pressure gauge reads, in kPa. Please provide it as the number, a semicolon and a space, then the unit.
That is 55; kPa
